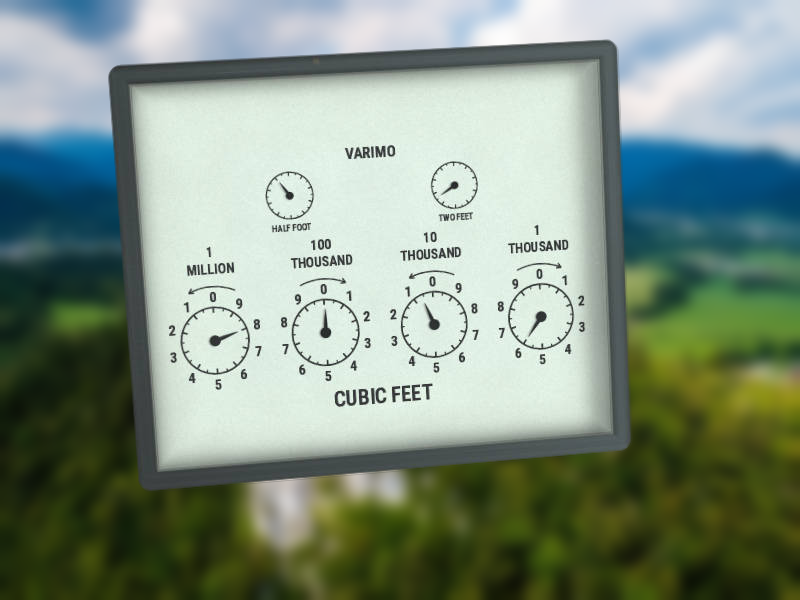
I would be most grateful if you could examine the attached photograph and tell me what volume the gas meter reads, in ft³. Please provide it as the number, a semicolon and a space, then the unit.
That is 800600; ft³
